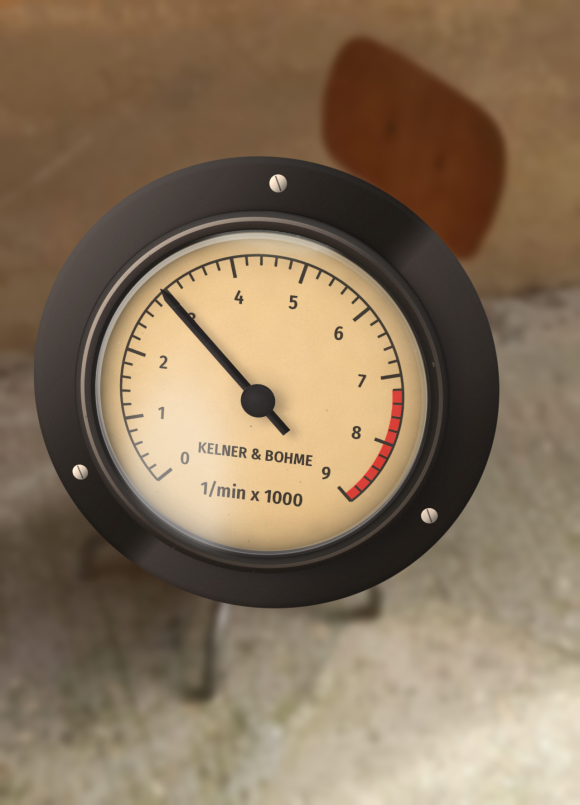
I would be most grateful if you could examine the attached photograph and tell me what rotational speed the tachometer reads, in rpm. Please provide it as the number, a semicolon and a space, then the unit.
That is 3000; rpm
